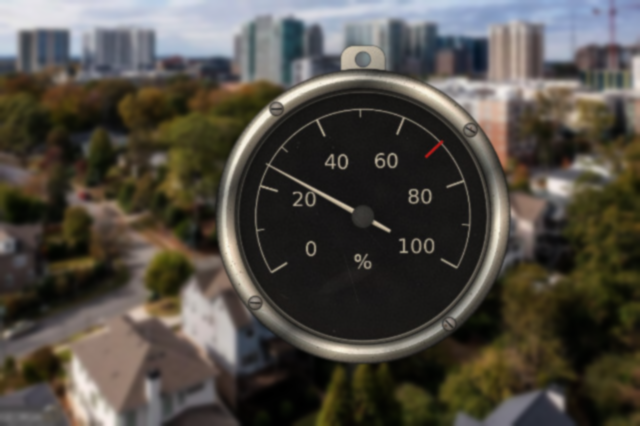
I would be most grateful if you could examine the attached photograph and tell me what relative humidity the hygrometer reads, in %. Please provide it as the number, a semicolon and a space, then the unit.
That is 25; %
